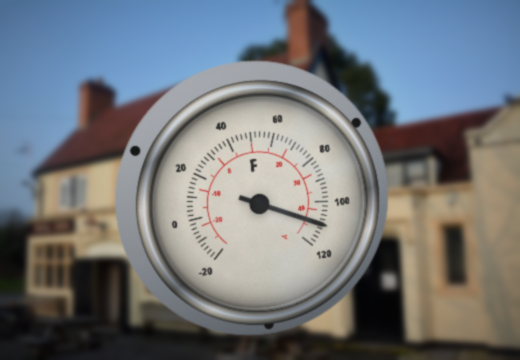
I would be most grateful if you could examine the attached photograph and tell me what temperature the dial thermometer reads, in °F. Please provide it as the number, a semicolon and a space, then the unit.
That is 110; °F
